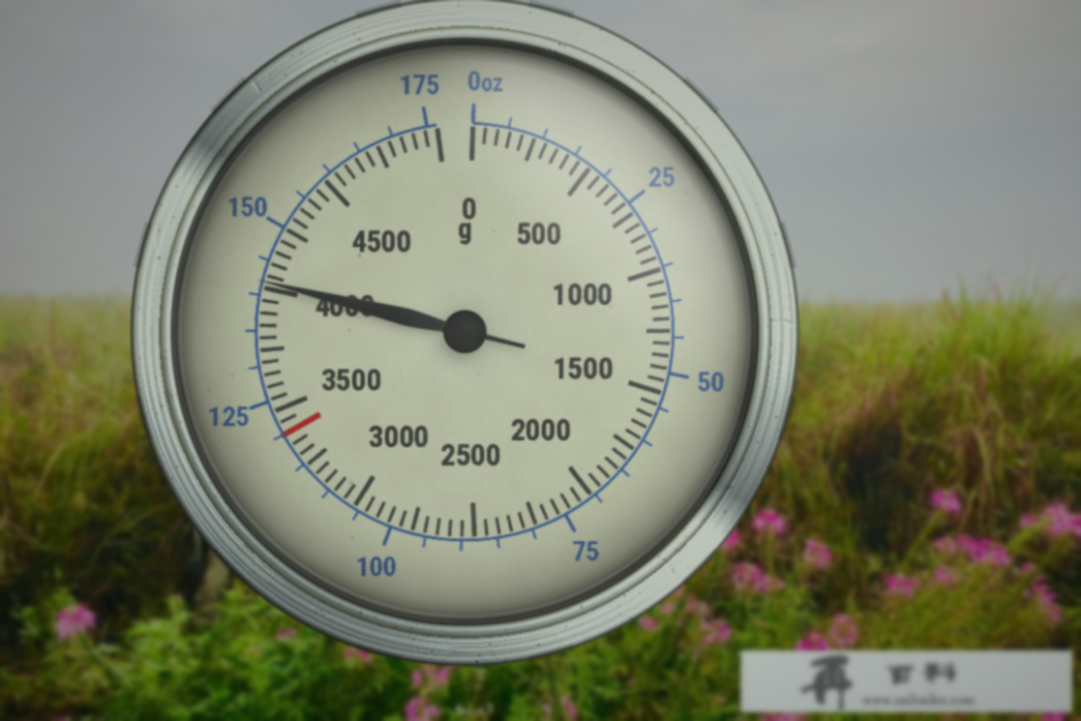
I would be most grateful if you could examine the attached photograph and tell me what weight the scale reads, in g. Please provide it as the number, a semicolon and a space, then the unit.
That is 4025; g
